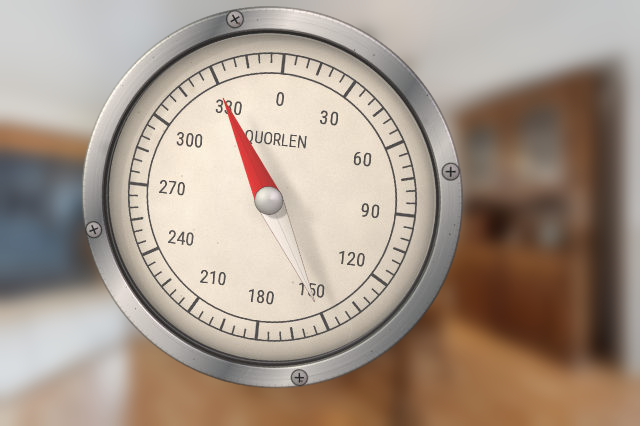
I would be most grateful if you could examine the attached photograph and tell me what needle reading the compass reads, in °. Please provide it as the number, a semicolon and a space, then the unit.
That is 330; °
